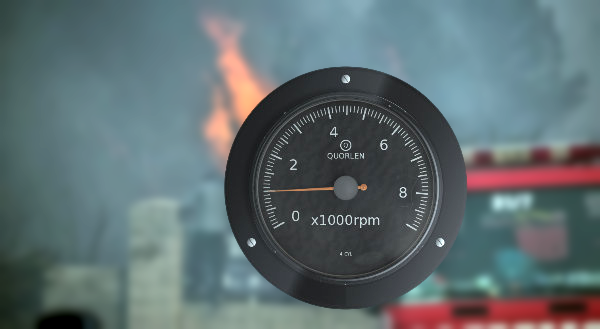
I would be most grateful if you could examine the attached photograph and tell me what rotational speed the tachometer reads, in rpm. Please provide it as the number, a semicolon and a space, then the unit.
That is 1000; rpm
